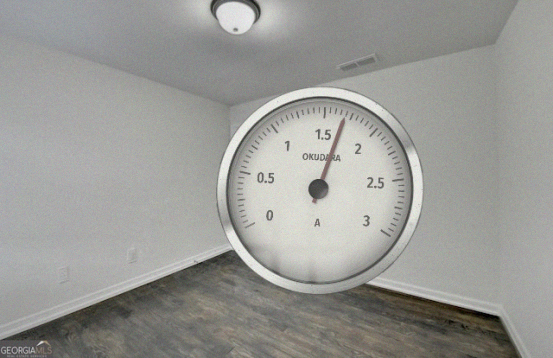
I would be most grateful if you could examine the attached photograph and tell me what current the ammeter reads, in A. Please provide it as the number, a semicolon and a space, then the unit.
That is 1.7; A
